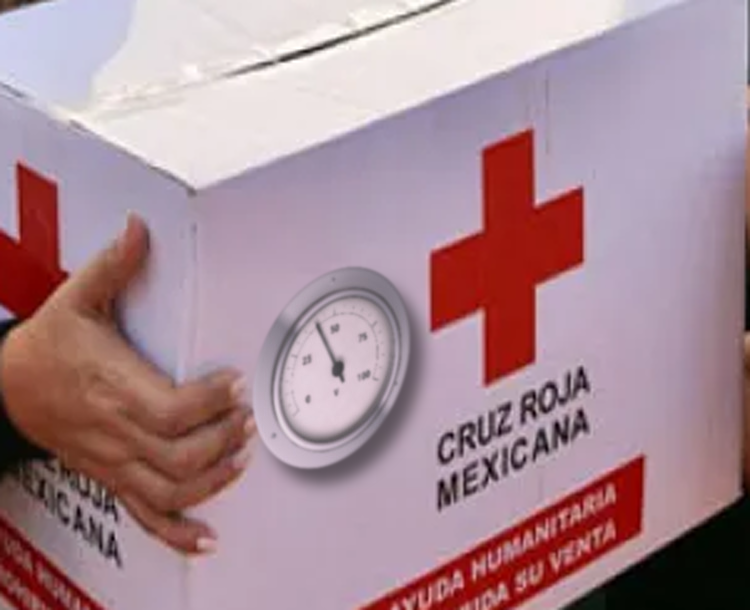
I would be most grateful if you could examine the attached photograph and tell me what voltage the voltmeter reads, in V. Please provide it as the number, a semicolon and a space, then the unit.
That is 40; V
